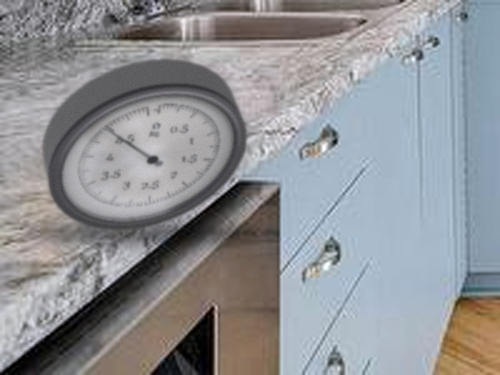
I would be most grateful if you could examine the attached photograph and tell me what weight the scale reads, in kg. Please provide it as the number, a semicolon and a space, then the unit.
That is 4.5; kg
